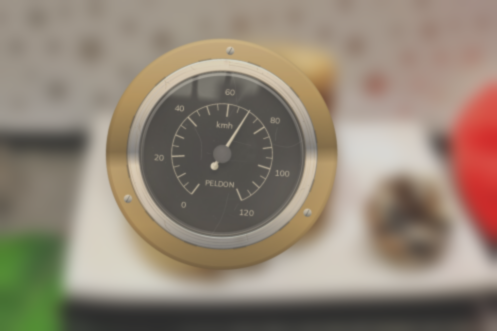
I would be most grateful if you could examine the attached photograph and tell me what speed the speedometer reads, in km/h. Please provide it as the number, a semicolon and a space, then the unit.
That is 70; km/h
